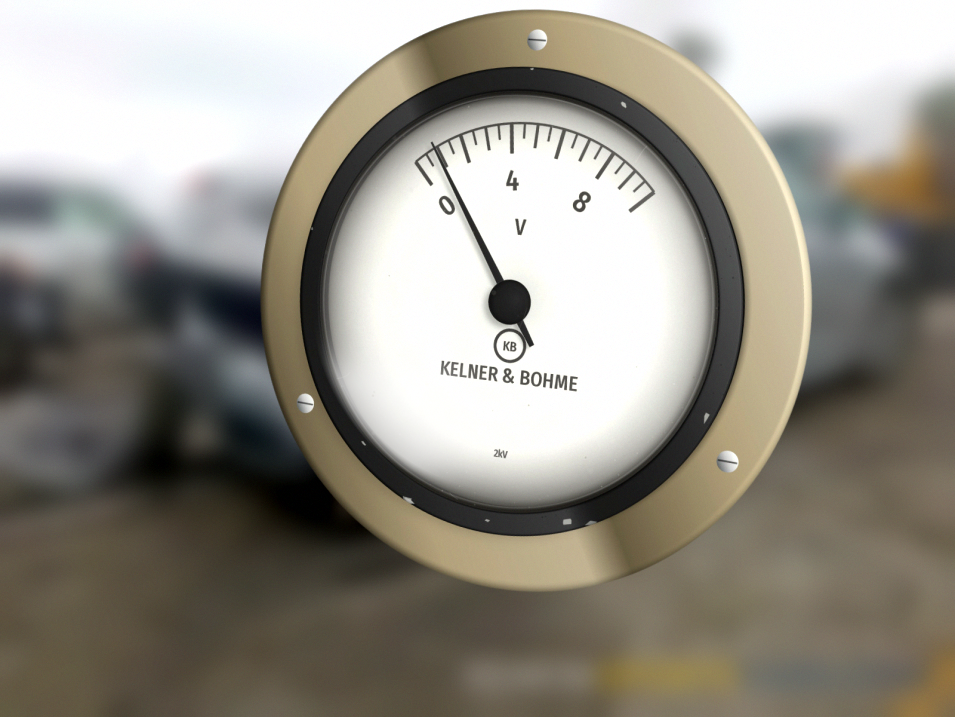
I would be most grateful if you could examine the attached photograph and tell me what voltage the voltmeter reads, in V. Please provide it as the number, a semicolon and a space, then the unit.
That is 1; V
